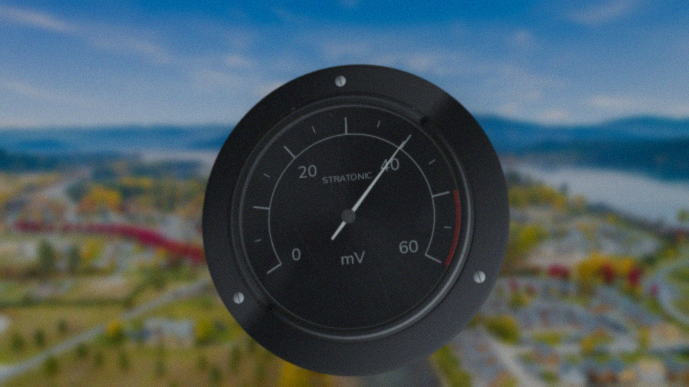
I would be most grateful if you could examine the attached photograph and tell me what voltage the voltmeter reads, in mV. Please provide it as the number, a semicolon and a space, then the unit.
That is 40; mV
